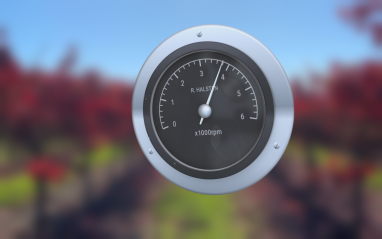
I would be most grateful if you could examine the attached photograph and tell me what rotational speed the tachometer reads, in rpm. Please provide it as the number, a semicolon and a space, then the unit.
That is 3800; rpm
